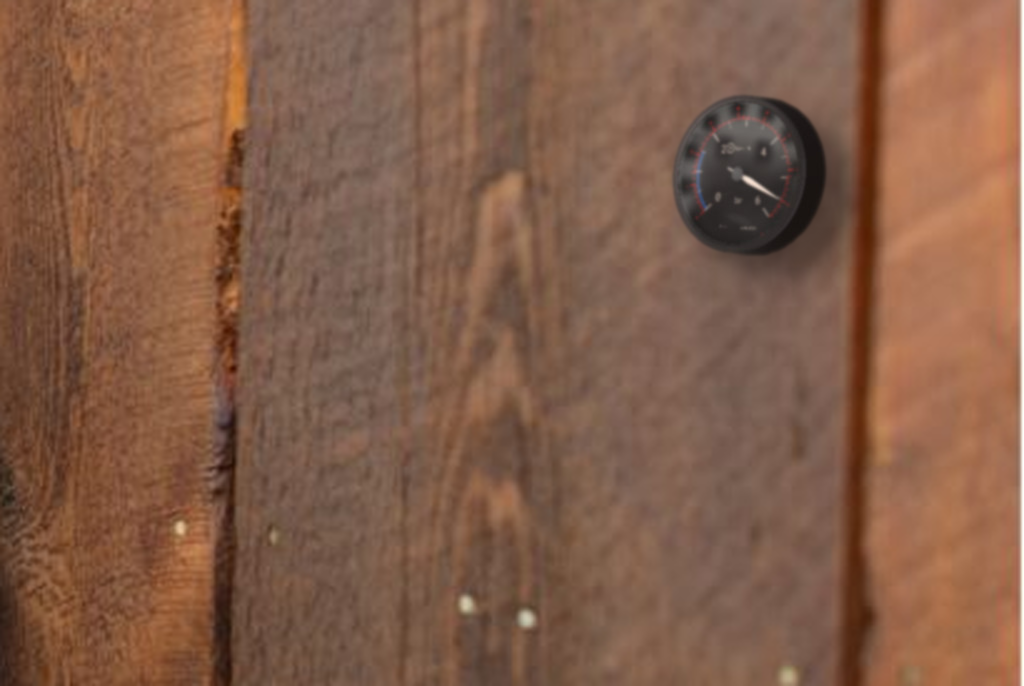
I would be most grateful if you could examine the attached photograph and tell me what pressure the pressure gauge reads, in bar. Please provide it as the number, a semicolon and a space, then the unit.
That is 5.5; bar
